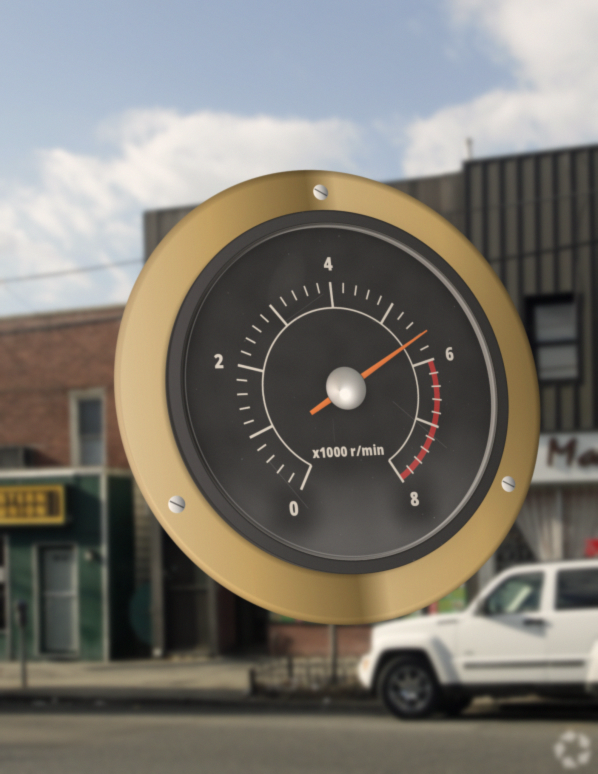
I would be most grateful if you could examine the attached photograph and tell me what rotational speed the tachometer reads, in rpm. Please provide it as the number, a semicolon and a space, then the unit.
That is 5600; rpm
